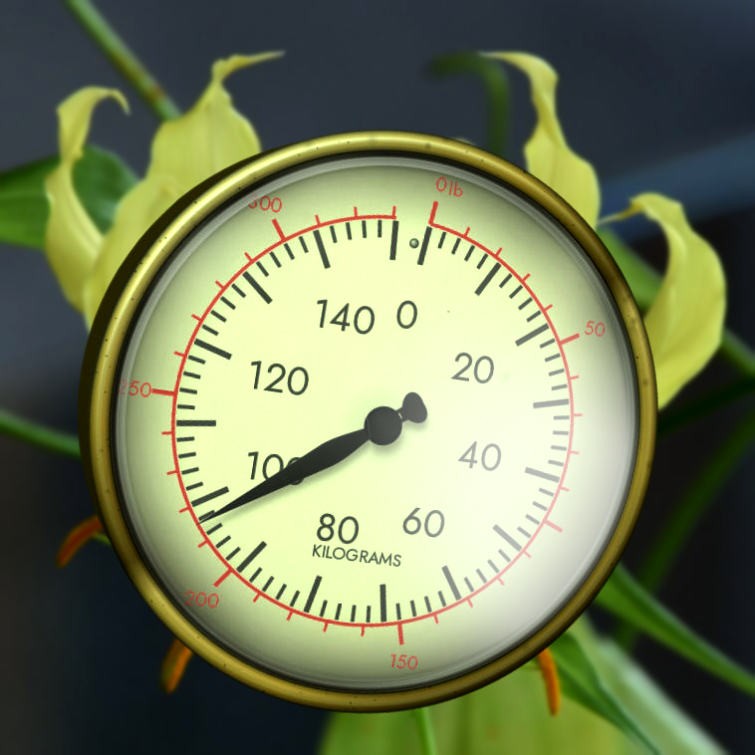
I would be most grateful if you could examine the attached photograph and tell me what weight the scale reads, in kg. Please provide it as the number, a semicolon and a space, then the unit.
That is 98; kg
